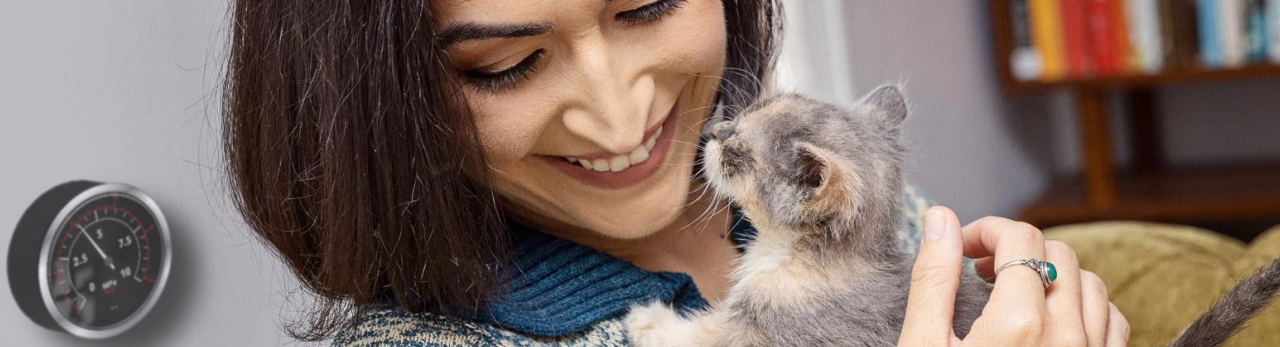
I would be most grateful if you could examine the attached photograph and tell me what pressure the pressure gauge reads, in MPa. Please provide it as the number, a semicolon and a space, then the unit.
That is 4; MPa
